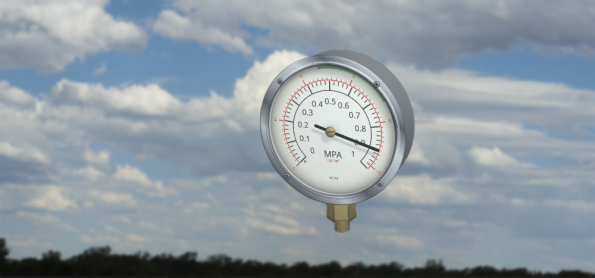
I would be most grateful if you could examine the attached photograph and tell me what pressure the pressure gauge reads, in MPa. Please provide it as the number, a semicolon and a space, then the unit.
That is 0.9; MPa
